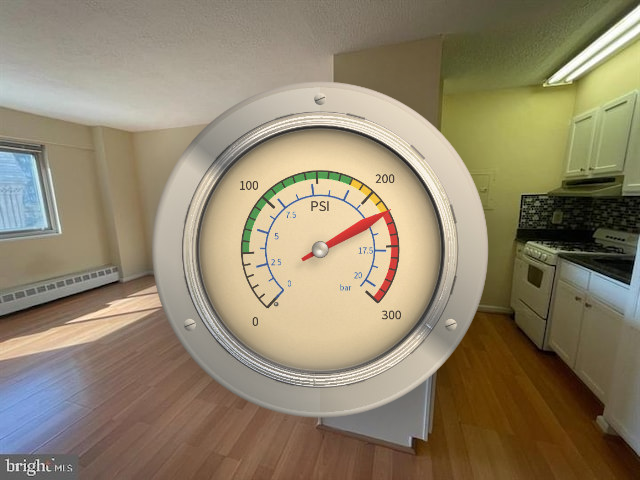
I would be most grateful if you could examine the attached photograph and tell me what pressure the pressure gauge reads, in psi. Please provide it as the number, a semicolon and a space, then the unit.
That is 220; psi
